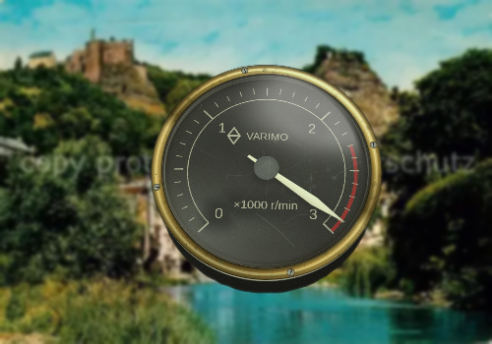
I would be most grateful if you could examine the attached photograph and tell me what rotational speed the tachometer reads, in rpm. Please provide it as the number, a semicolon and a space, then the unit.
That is 2900; rpm
